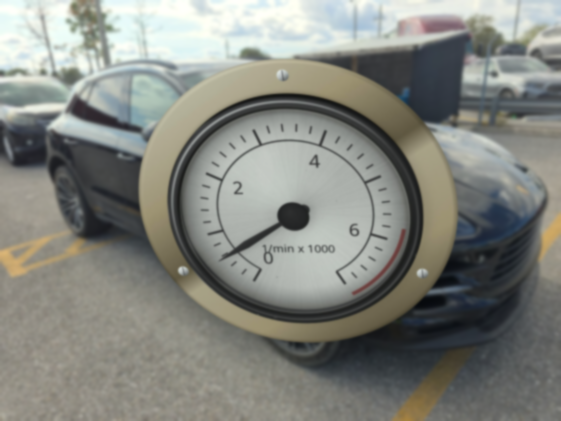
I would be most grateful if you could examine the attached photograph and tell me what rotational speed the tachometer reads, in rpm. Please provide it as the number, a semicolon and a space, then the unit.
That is 600; rpm
